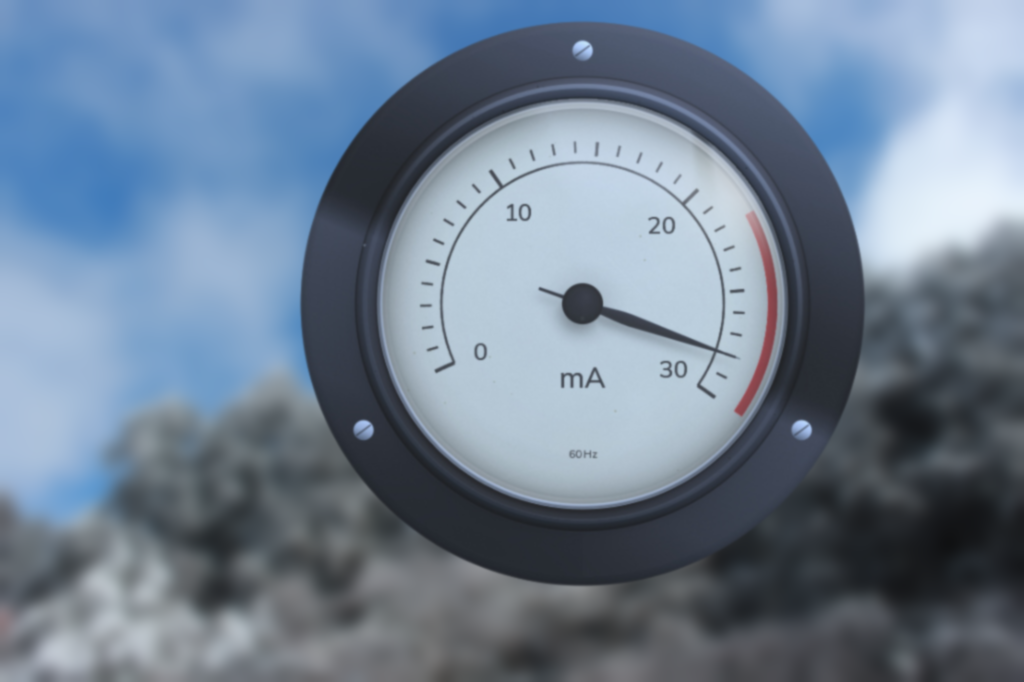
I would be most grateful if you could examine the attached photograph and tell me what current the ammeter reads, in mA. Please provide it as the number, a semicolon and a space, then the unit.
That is 28; mA
